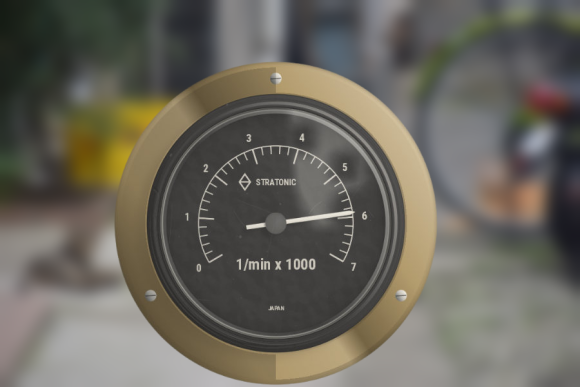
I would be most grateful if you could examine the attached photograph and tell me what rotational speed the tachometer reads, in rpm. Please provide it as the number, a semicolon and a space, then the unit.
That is 5900; rpm
